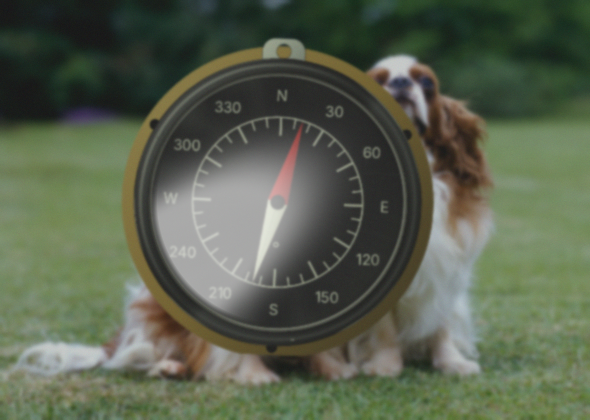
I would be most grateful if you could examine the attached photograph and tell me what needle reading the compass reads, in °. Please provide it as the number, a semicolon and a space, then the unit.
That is 15; °
